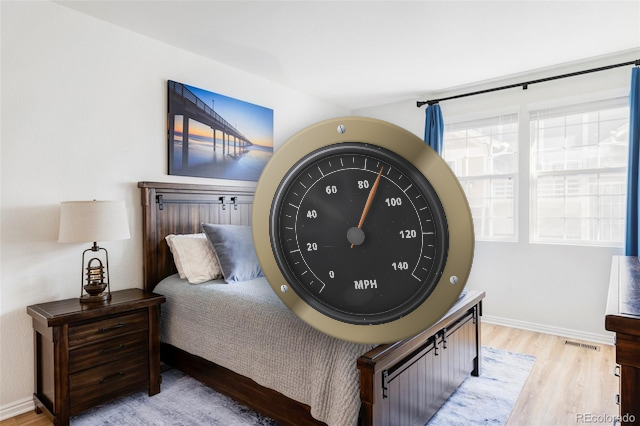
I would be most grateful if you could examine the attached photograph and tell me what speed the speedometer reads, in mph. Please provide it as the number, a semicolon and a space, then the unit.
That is 87.5; mph
